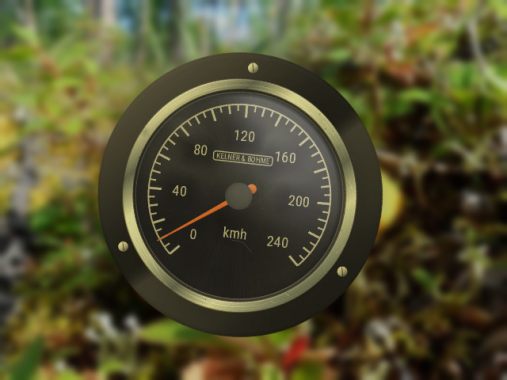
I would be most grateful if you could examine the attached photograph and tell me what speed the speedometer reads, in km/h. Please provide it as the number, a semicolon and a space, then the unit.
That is 10; km/h
